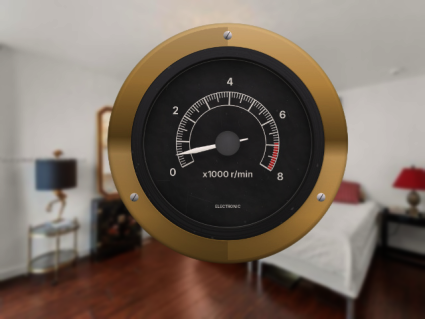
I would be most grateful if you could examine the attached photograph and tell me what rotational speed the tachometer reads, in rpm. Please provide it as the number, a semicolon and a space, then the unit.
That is 500; rpm
